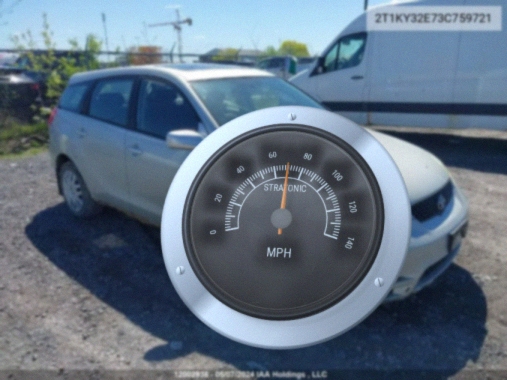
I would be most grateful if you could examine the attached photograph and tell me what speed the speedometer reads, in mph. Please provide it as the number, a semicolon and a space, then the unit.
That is 70; mph
